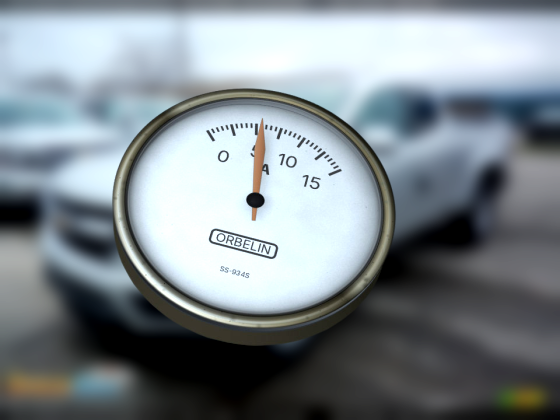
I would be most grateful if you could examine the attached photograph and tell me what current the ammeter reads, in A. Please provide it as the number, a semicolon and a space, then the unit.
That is 5.5; A
